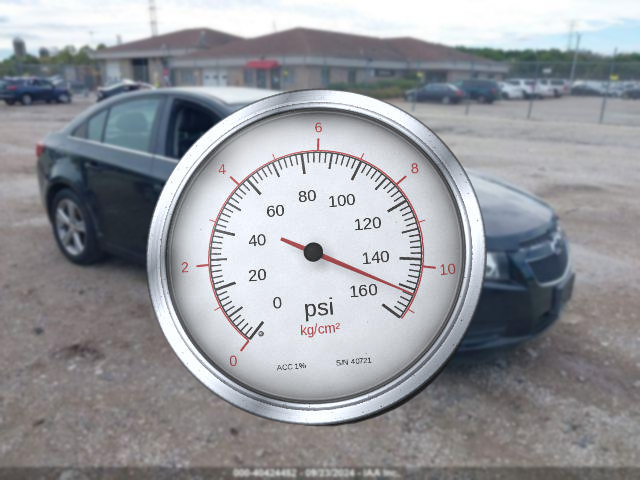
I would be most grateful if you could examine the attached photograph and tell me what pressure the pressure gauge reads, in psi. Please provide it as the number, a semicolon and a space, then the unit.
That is 152; psi
